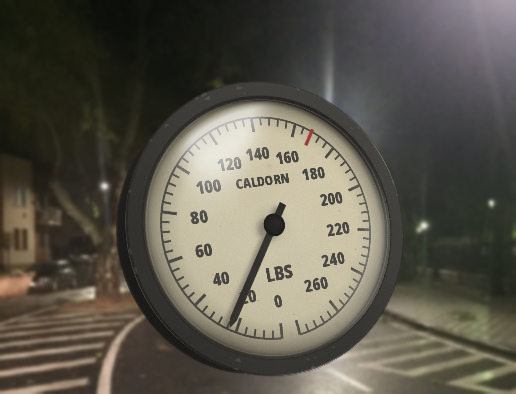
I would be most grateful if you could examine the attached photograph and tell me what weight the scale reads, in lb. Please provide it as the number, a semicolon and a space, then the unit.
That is 24; lb
